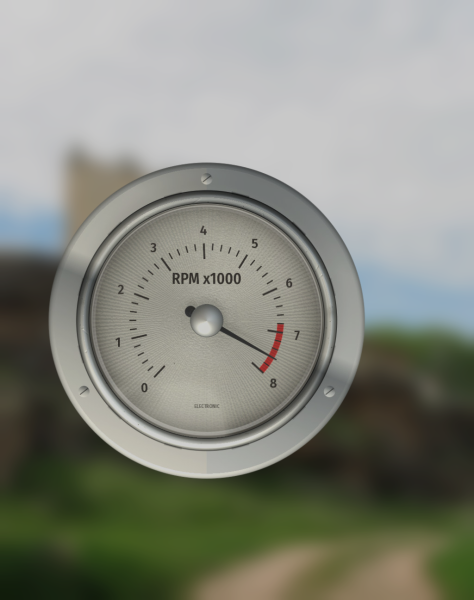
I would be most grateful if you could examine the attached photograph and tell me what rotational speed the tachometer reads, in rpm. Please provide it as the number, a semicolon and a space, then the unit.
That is 7600; rpm
